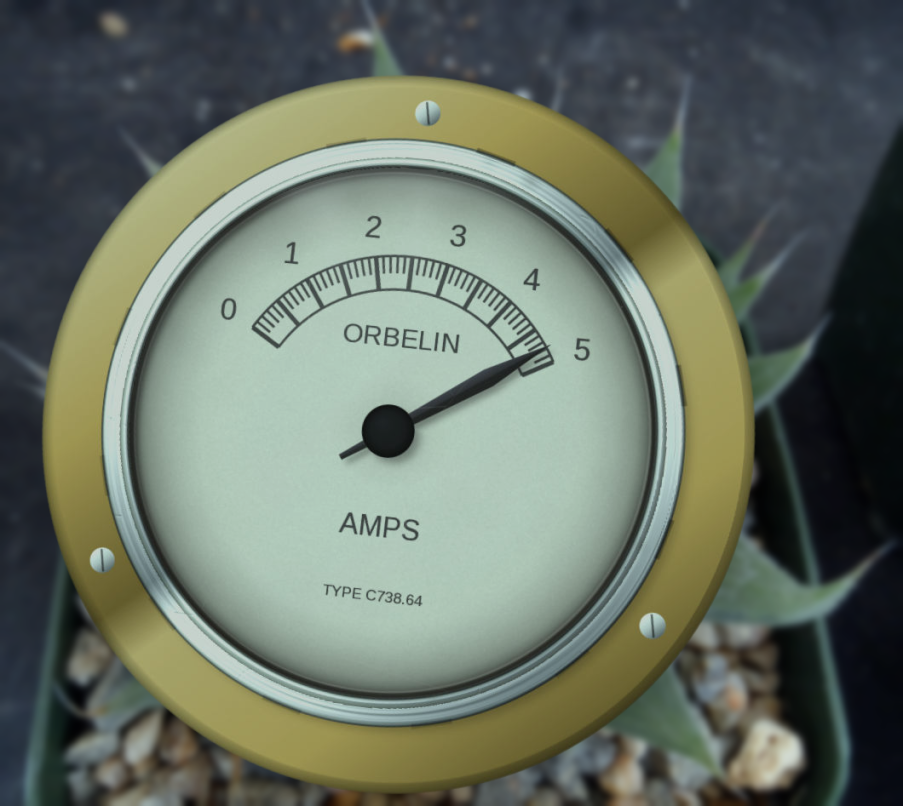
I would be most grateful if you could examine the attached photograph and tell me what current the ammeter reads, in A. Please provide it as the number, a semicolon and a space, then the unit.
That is 4.8; A
